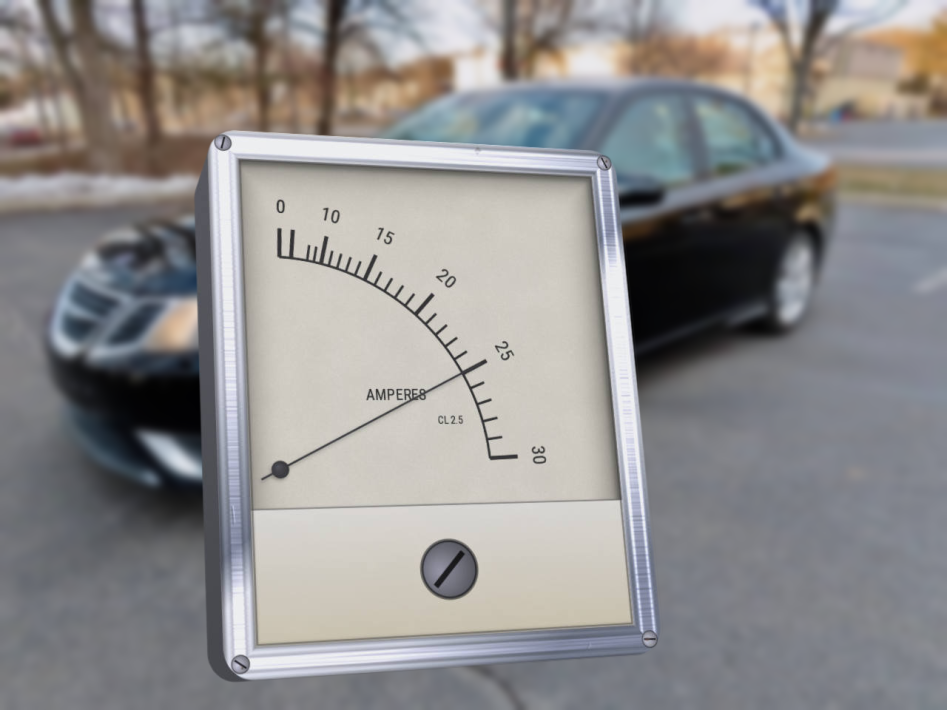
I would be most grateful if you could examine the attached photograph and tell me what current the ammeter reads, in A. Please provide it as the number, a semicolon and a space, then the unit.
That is 25; A
